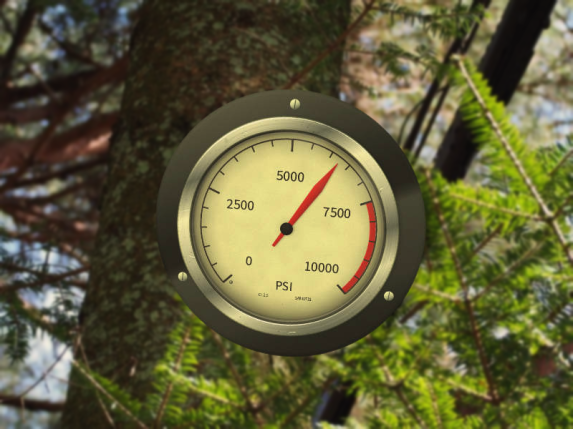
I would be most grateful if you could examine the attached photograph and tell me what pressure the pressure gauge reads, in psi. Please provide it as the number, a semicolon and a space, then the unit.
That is 6250; psi
